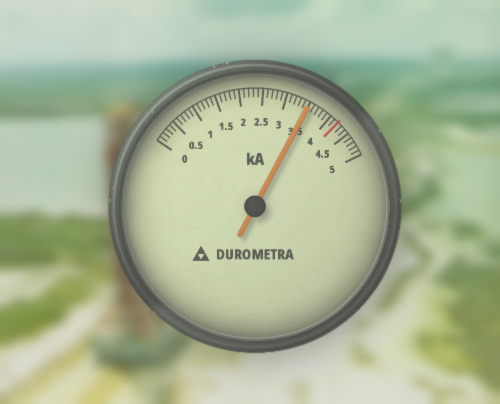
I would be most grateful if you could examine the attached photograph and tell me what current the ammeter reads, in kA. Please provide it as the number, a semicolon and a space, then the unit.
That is 3.5; kA
